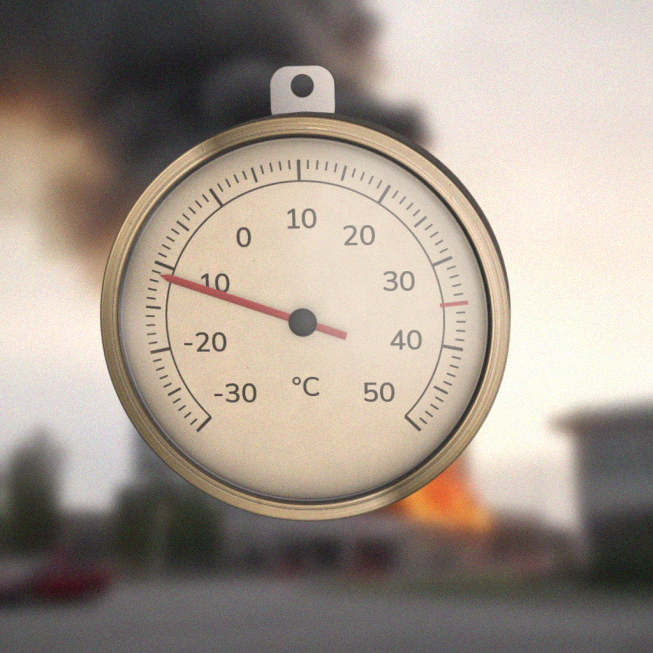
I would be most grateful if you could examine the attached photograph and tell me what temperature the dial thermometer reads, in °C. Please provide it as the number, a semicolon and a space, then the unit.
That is -11; °C
